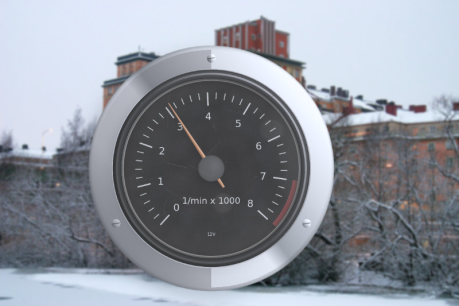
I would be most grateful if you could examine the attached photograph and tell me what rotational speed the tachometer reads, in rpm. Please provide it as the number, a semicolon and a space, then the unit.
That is 3100; rpm
